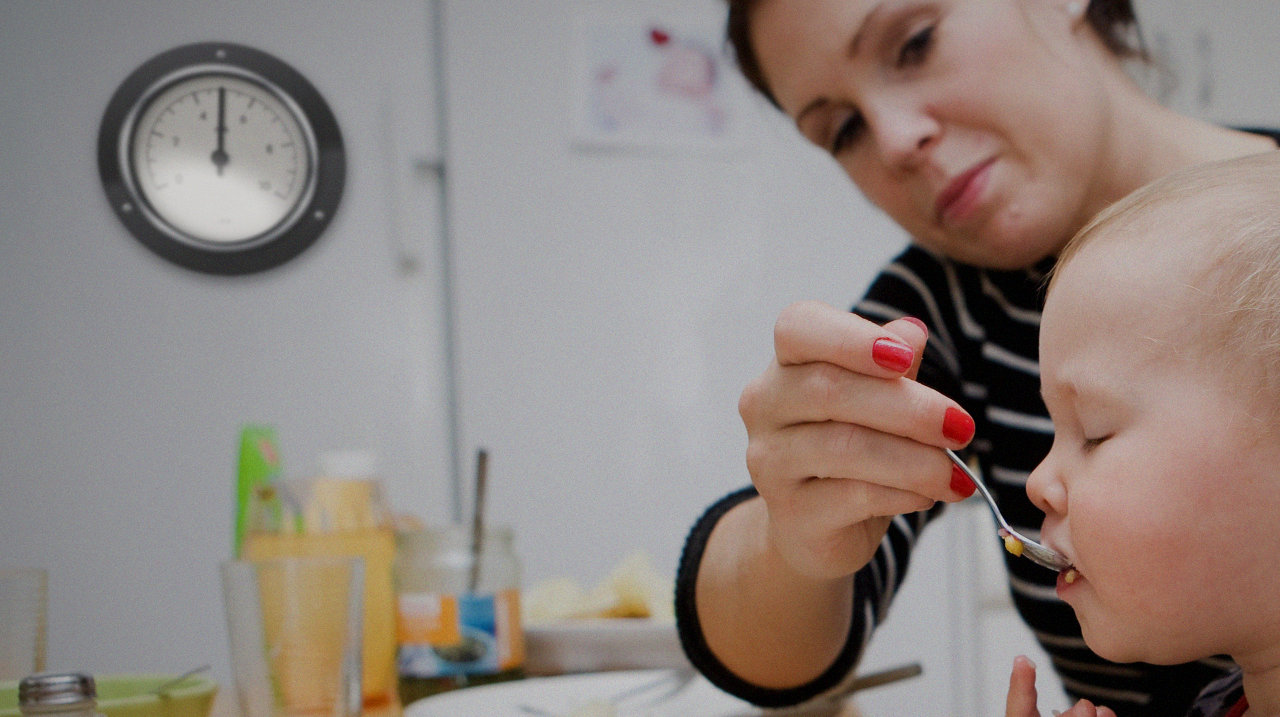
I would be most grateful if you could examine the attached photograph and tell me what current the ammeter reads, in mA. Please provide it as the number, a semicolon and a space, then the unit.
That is 5; mA
